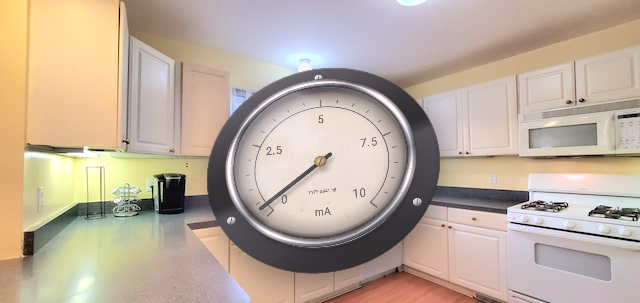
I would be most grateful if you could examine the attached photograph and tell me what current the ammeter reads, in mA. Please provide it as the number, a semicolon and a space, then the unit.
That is 0.25; mA
